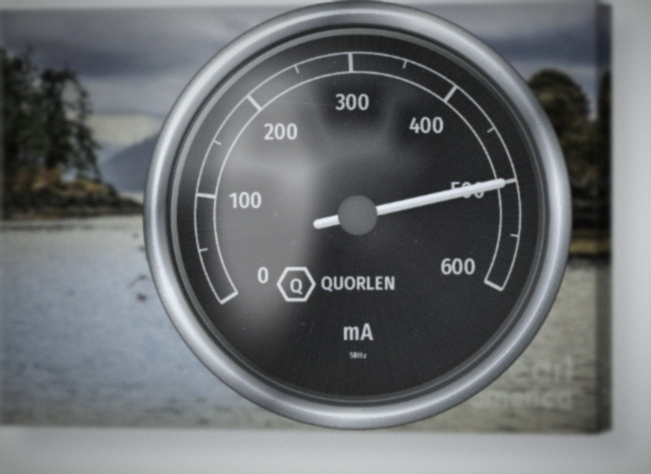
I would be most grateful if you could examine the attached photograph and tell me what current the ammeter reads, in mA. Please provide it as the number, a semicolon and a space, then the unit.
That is 500; mA
